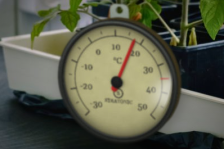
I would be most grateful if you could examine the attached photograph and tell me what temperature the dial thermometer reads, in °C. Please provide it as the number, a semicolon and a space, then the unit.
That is 17.5; °C
